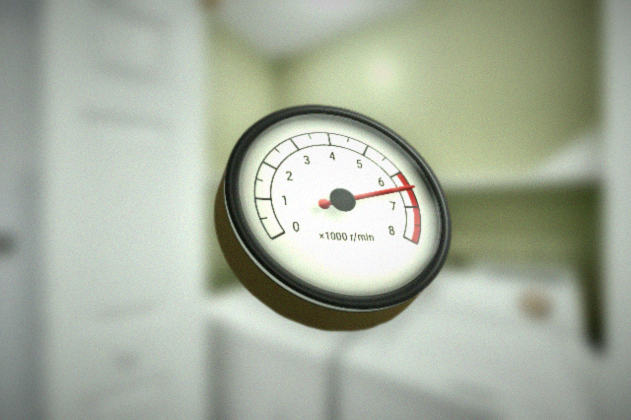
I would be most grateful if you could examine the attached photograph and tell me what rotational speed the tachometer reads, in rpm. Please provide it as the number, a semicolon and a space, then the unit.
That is 6500; rpm
